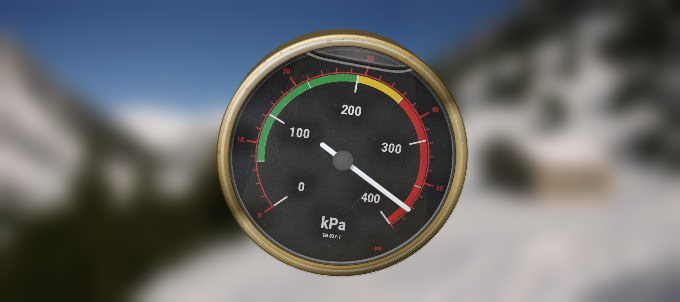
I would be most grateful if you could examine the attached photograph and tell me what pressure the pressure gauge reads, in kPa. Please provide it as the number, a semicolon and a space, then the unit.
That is 375; kPa
